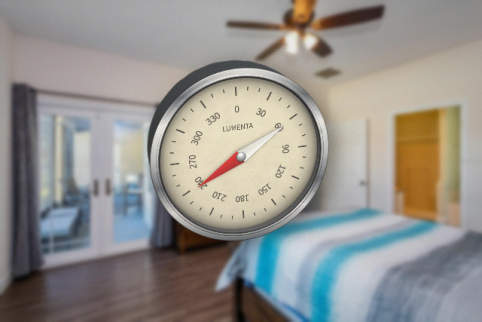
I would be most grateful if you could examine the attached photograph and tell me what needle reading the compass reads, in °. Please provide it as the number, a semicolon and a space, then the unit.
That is 240; °
